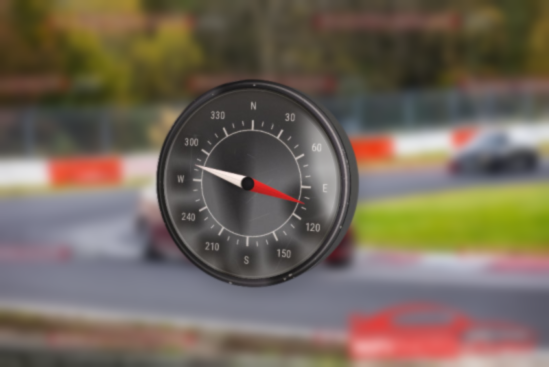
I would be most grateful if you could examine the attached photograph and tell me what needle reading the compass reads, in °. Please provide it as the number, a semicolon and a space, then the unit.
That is 105; °
